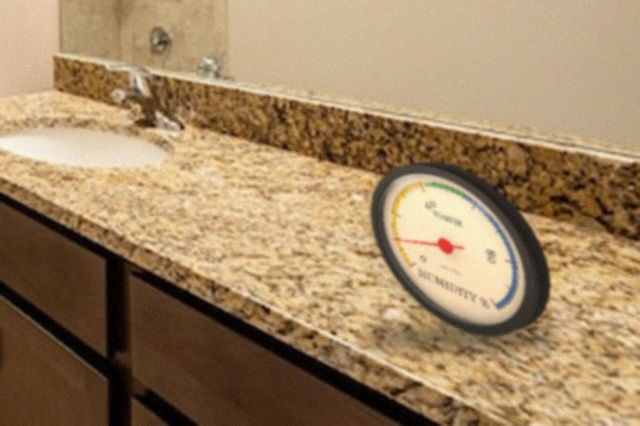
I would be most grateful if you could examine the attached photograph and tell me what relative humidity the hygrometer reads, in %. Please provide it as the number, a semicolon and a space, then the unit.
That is 10; %
